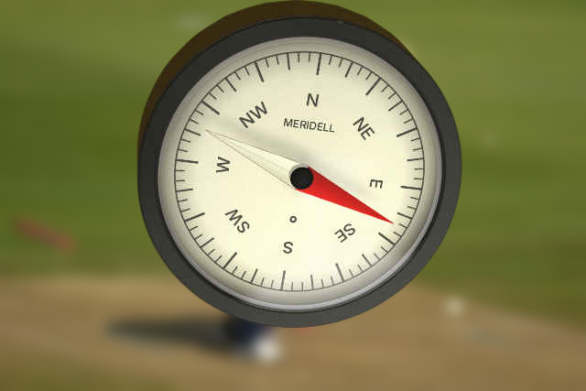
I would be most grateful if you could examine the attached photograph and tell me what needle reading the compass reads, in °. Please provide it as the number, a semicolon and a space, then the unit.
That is 110; °
